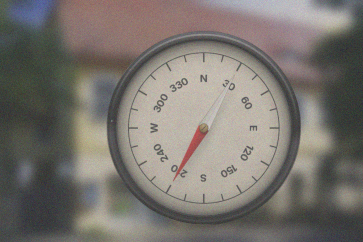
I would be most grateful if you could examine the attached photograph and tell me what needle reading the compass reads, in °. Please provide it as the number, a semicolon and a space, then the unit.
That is 210; °
